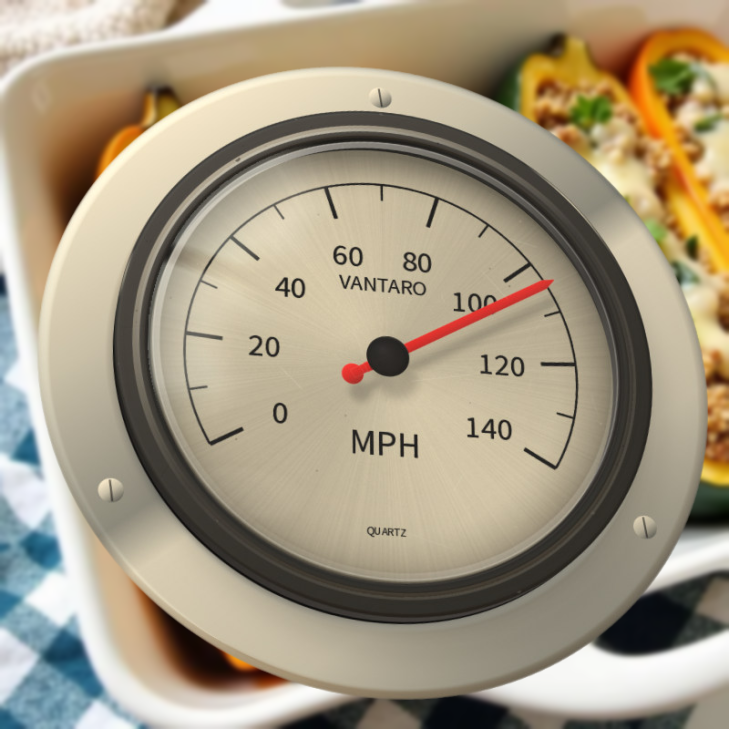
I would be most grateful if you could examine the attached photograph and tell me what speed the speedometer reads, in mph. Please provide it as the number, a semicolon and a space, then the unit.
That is 105; mph
